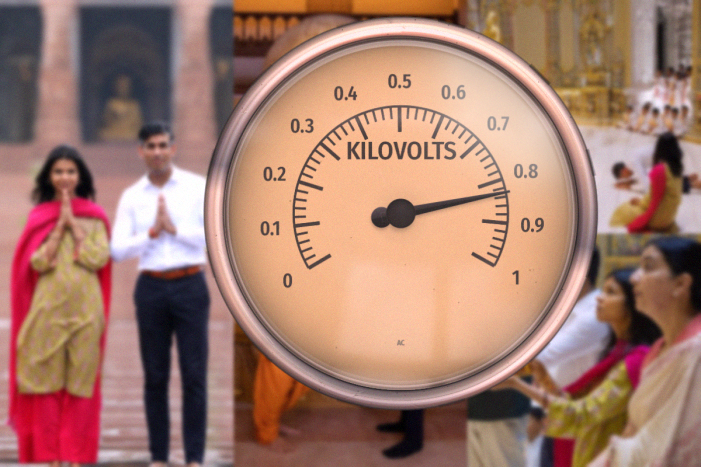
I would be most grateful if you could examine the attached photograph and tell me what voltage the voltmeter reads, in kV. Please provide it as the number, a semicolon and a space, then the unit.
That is 0.83; kV
